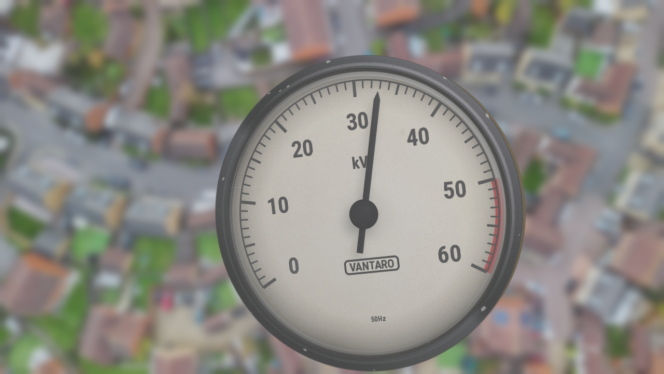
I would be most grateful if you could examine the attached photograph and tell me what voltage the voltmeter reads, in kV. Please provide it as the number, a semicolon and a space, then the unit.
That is 33; kV
